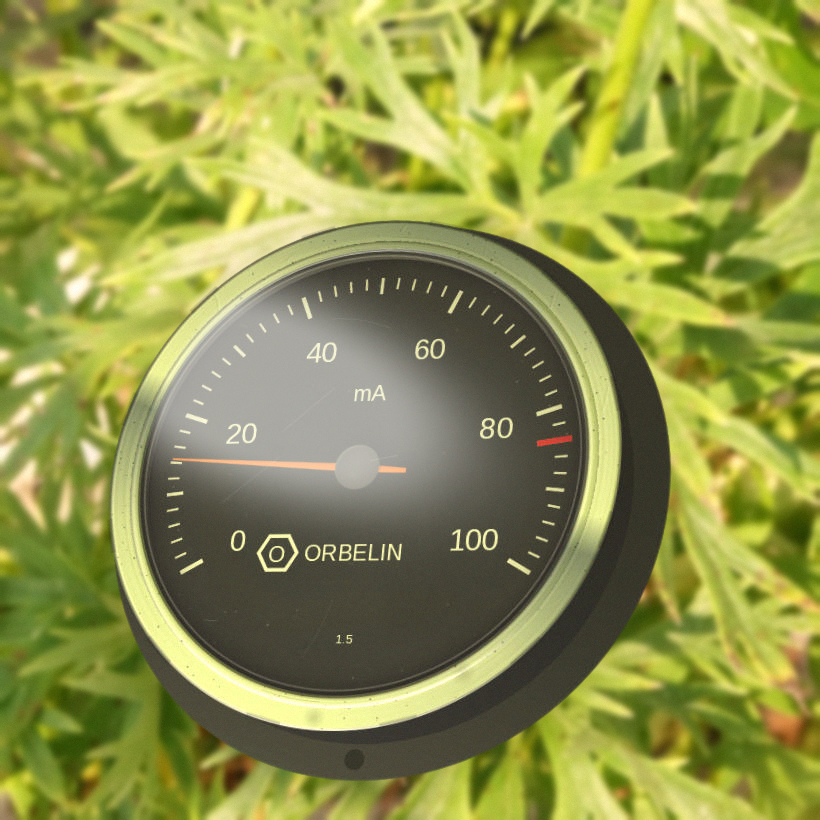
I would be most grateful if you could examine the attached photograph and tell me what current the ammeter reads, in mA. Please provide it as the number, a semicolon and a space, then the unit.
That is 14; mA
